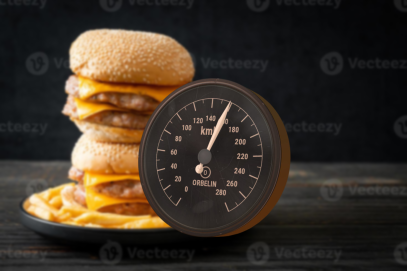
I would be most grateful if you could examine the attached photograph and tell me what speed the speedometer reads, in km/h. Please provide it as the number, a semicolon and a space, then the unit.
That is 160; km/h
